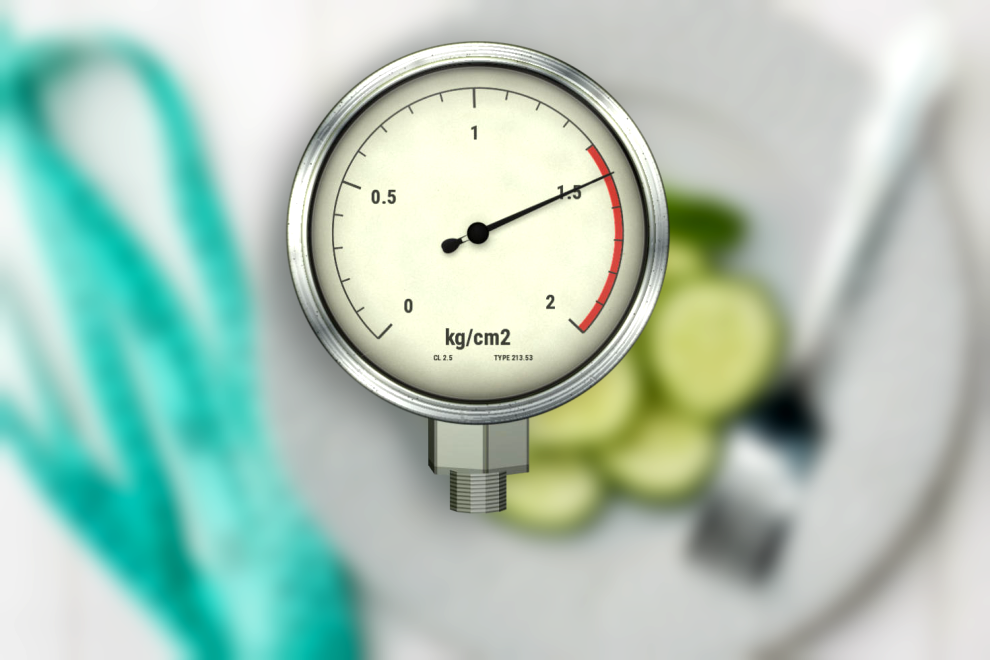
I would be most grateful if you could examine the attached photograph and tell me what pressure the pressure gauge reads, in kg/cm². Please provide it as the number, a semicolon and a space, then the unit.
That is 1.5; kg/cm²
